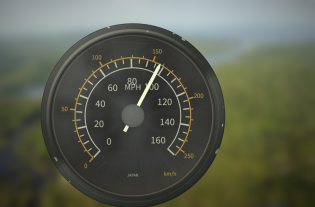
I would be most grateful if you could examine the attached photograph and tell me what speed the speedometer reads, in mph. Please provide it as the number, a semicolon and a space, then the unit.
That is 97.5; mph
